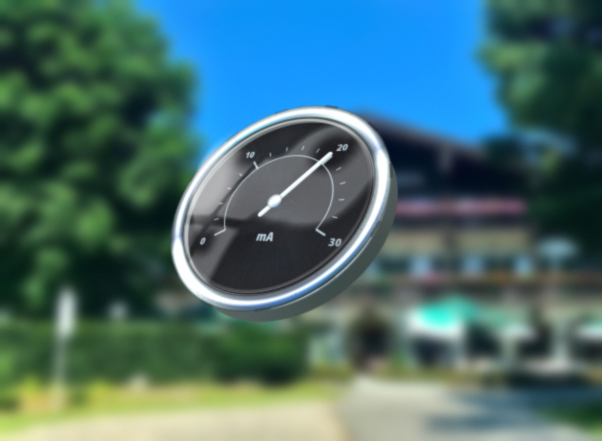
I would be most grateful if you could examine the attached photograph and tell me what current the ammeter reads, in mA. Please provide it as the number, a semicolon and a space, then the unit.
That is 20; mA
